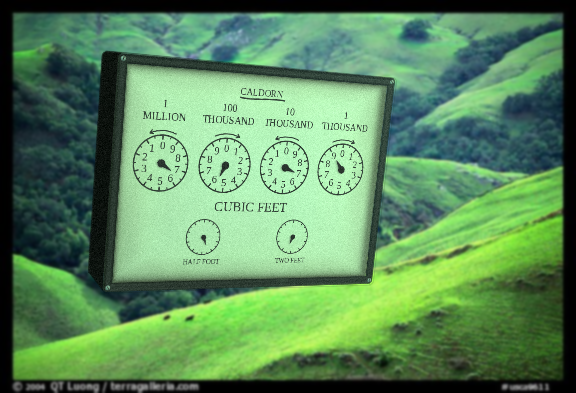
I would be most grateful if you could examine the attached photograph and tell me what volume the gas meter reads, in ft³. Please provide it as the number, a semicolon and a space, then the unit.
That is 656900; ft³
